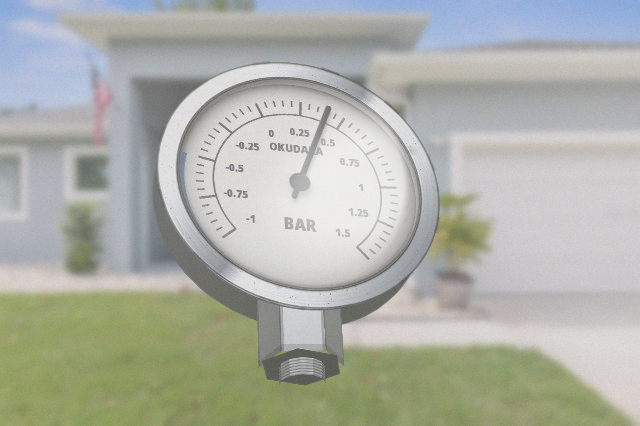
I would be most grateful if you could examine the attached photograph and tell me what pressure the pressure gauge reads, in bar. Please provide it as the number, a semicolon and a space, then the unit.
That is 0.4; bar
